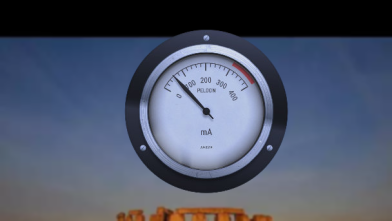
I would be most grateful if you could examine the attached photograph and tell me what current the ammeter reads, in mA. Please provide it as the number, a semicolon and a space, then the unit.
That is 60; mA
